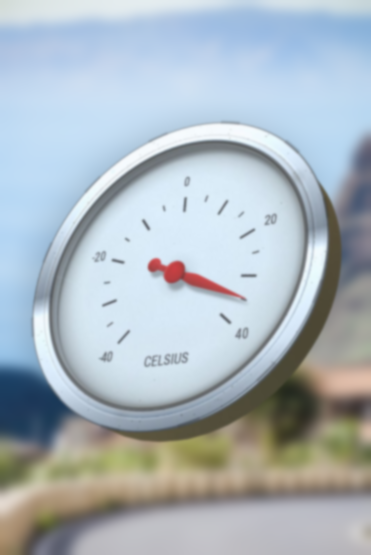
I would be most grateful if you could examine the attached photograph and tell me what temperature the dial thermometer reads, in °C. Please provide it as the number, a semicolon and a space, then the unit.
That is 35; °C
